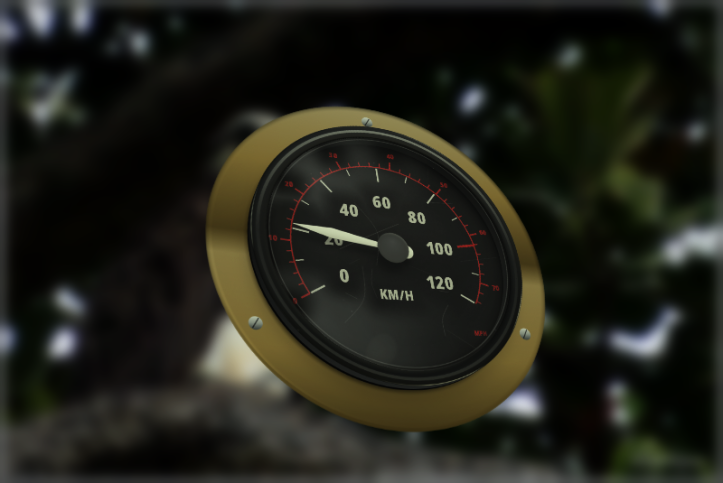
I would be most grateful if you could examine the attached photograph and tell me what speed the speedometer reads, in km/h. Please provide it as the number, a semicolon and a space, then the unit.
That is 20; km/h
